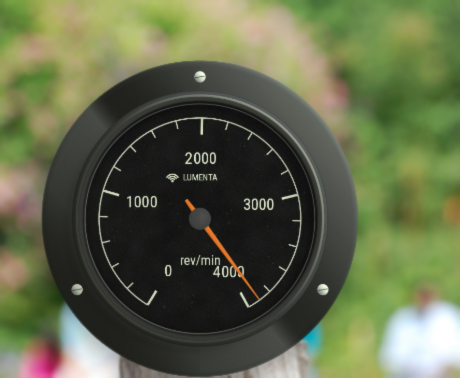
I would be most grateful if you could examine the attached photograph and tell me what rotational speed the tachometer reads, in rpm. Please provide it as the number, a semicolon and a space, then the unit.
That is 3900; rpm
